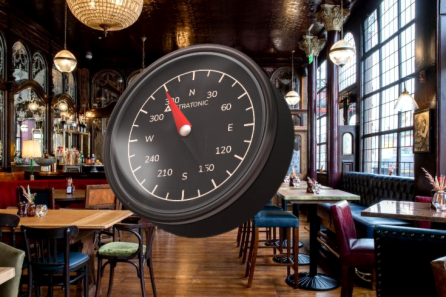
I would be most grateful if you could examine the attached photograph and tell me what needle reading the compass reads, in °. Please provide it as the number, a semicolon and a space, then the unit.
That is 330; °
